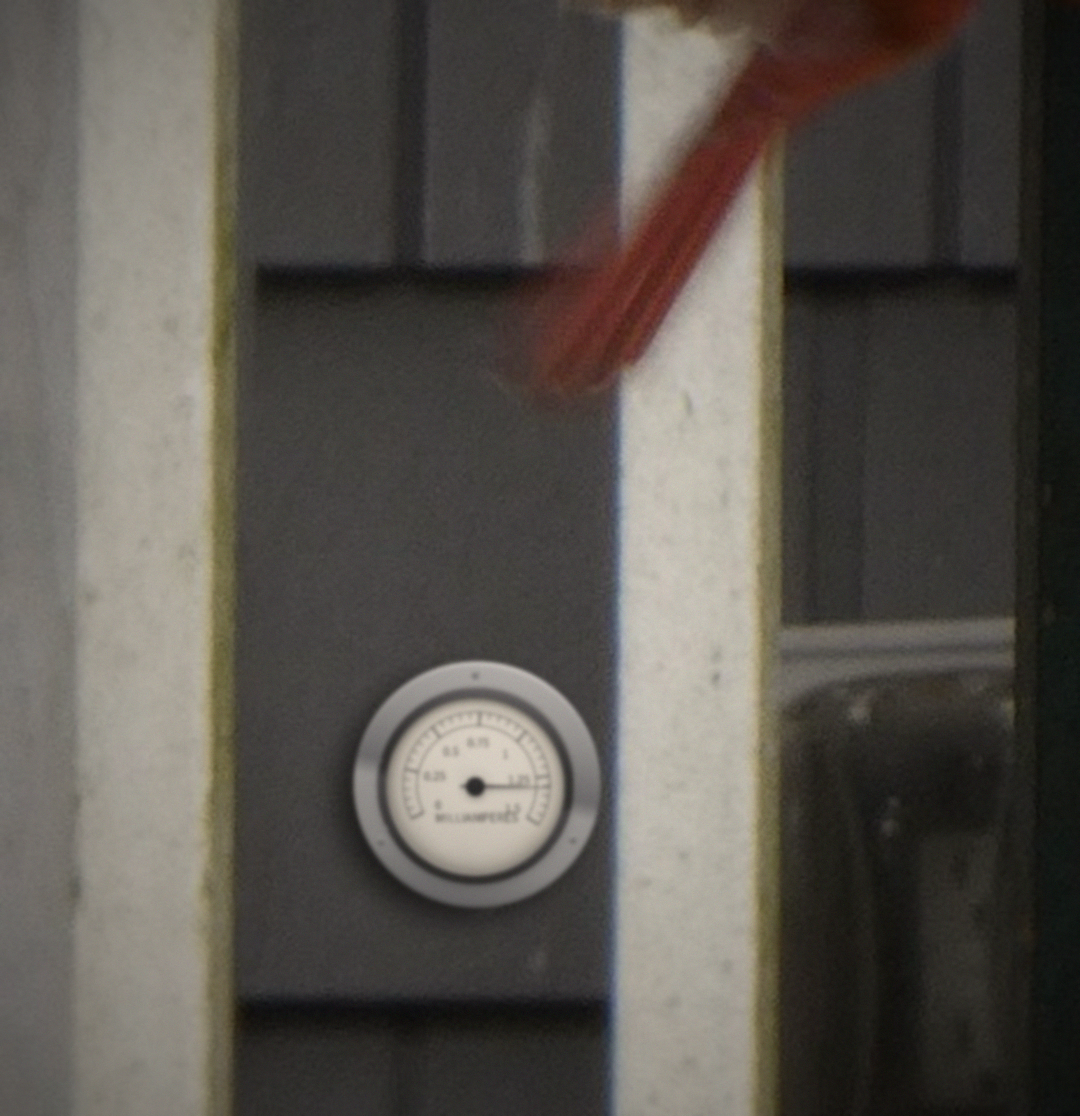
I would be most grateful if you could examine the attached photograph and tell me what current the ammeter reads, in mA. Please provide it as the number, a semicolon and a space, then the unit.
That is 1.3; mA
